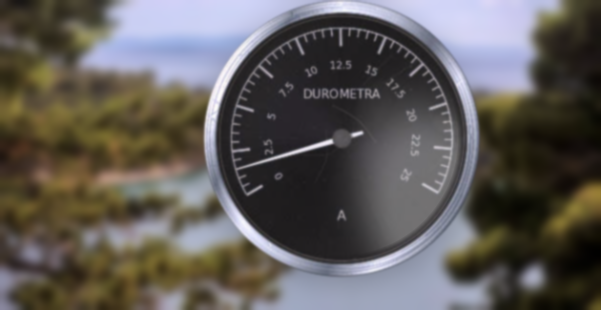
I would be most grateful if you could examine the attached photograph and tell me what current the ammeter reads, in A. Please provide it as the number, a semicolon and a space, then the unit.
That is 1.5; A
